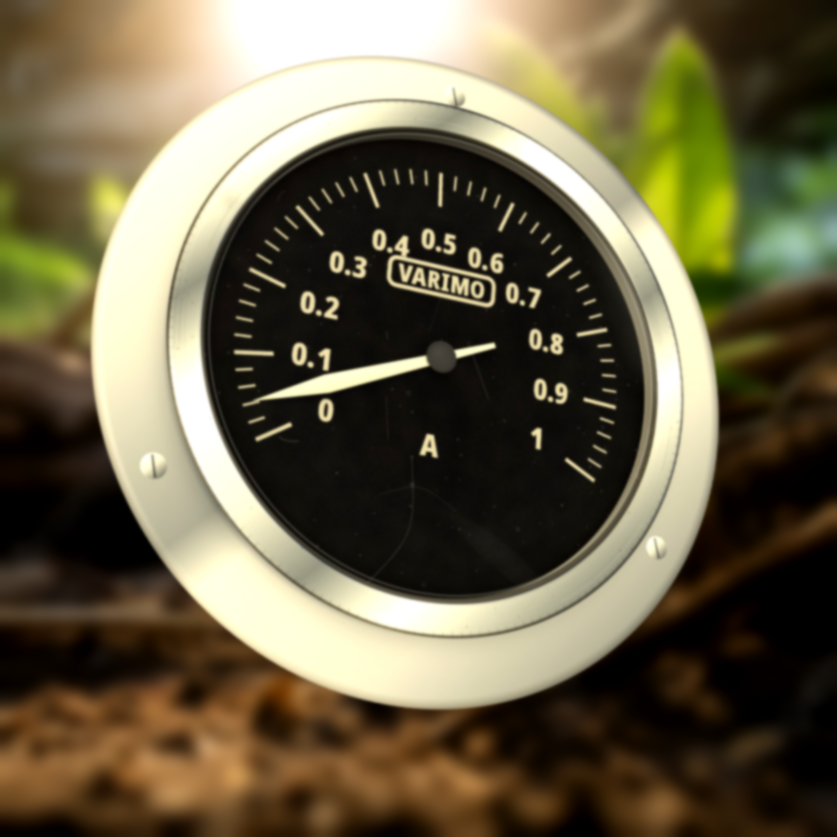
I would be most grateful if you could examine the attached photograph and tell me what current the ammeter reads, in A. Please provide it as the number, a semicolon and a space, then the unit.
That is 0.04; A
